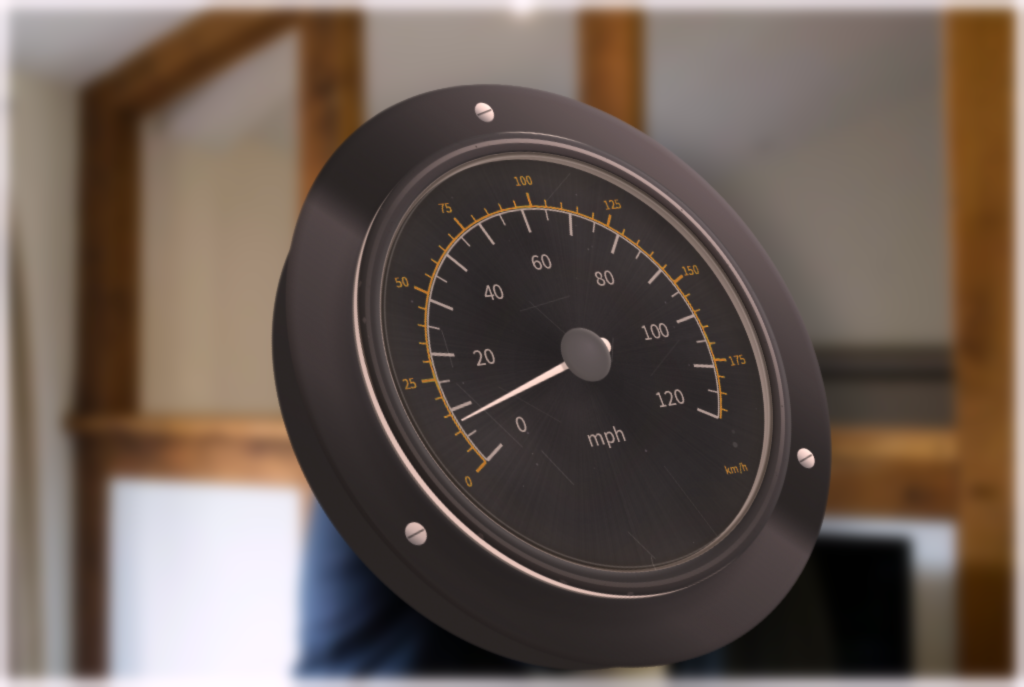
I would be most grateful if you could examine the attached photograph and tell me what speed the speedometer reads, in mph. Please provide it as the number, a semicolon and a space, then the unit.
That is 7.5; mph
